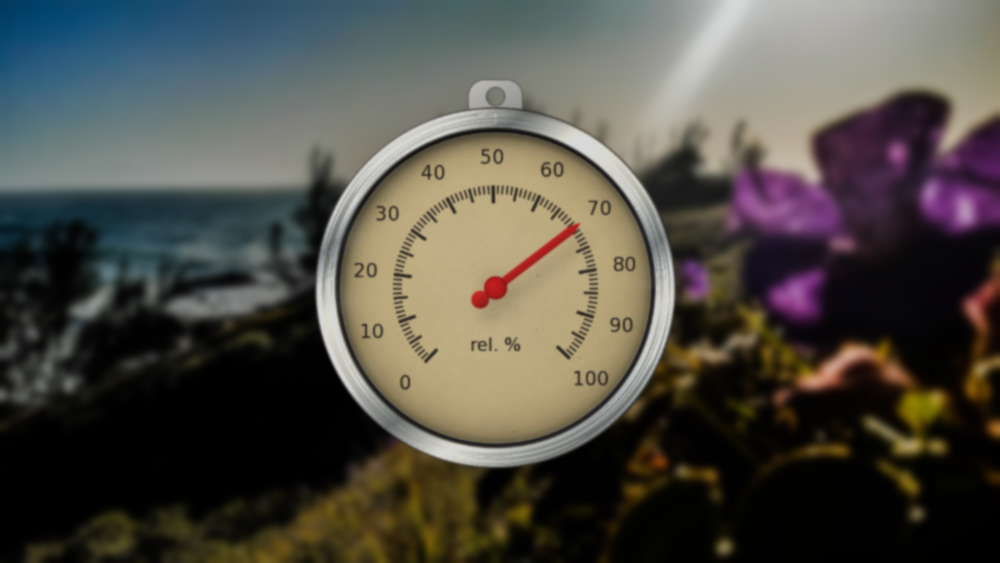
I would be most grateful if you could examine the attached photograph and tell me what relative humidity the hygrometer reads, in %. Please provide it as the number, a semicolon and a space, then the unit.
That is 70; %
